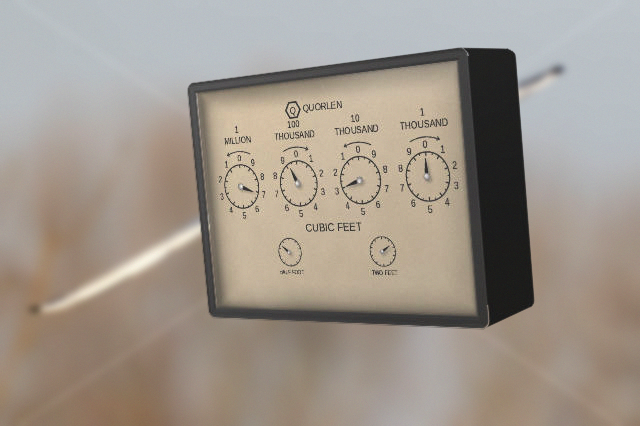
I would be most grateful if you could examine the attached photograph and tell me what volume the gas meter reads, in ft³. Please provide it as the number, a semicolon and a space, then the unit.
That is 693000; ft³
